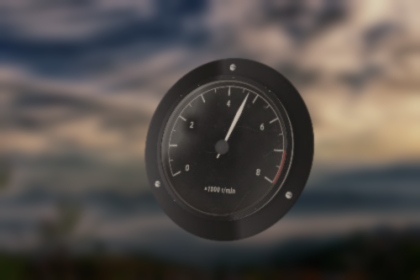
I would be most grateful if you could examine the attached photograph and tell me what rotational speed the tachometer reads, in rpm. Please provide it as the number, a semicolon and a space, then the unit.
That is 4750; rpm
